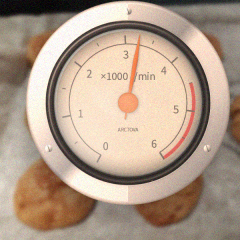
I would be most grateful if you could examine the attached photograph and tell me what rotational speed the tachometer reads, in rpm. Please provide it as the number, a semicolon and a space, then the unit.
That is 3250; rpm
